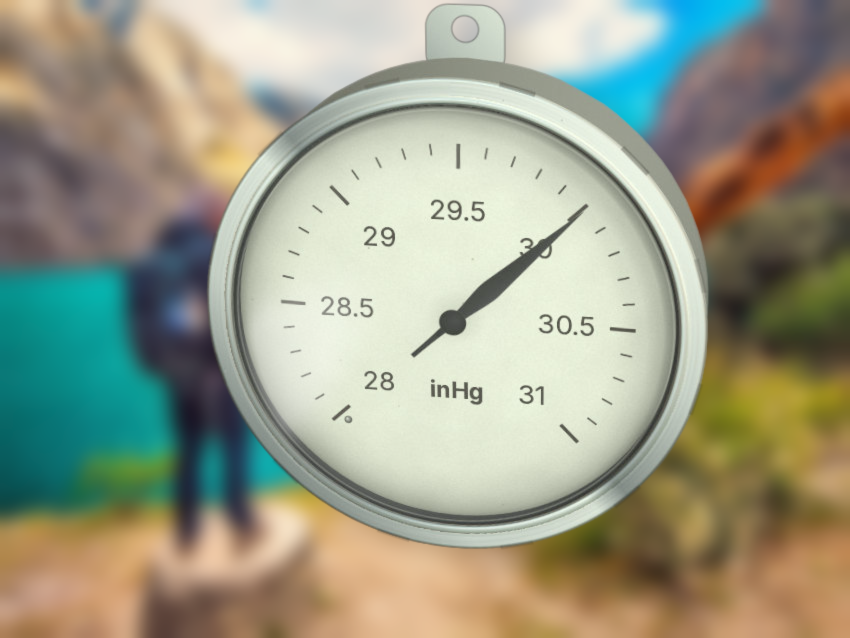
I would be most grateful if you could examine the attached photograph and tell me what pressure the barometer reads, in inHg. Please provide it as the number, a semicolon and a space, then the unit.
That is 30; inHg
